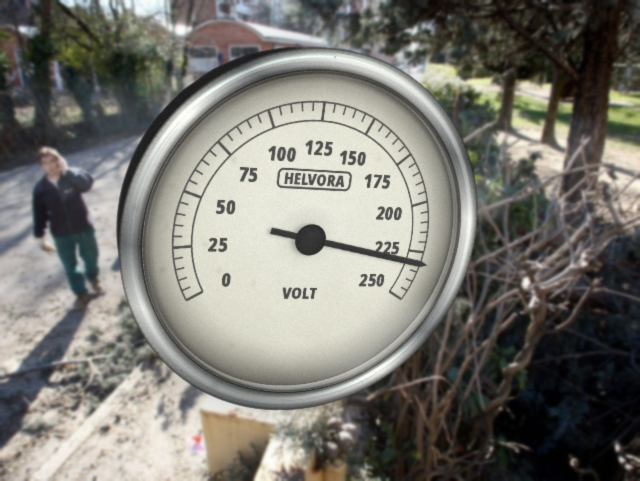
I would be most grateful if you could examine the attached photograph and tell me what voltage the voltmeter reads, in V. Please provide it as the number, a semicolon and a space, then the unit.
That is 230; V
